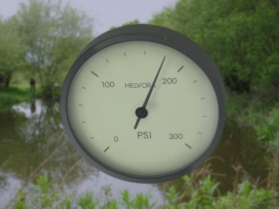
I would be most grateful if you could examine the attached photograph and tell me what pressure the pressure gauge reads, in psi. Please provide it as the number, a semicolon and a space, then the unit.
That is 180; psi
